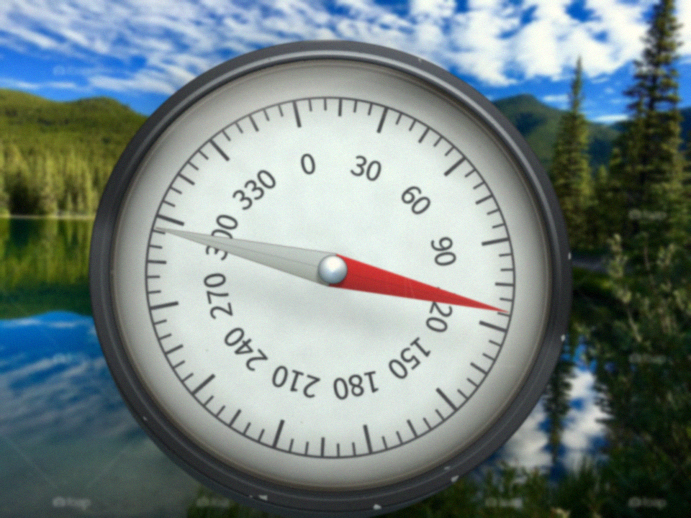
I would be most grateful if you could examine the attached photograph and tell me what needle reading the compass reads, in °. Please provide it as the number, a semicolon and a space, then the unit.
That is 115; °
